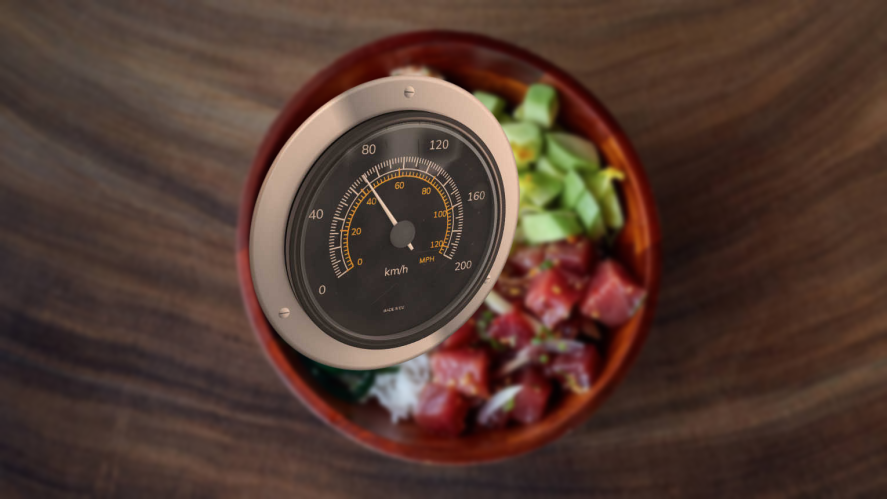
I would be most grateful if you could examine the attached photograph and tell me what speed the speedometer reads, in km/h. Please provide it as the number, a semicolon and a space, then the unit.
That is 70; km/h
